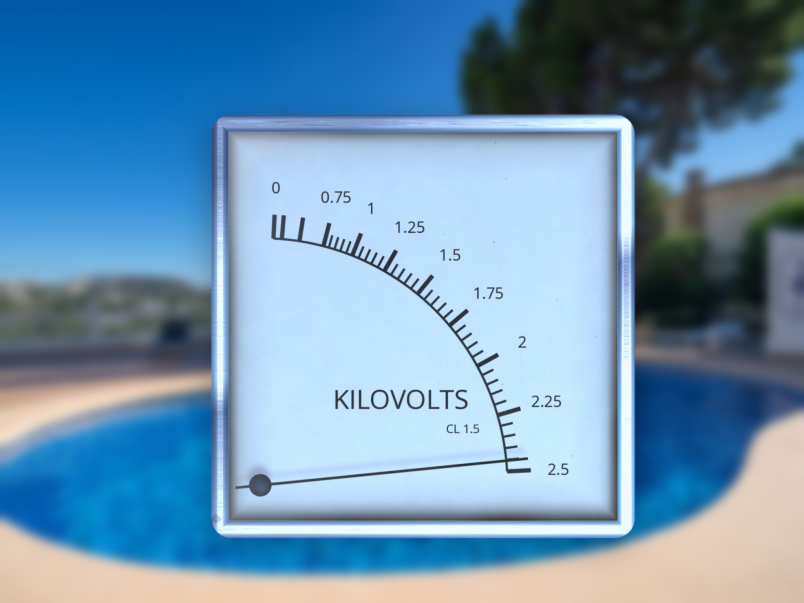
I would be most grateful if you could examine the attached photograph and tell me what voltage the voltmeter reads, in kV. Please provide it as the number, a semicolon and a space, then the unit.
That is 2.45; kV
